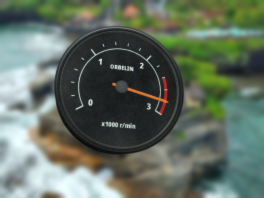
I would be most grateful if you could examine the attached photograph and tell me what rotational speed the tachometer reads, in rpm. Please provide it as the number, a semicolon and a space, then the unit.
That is 2800; rpm
